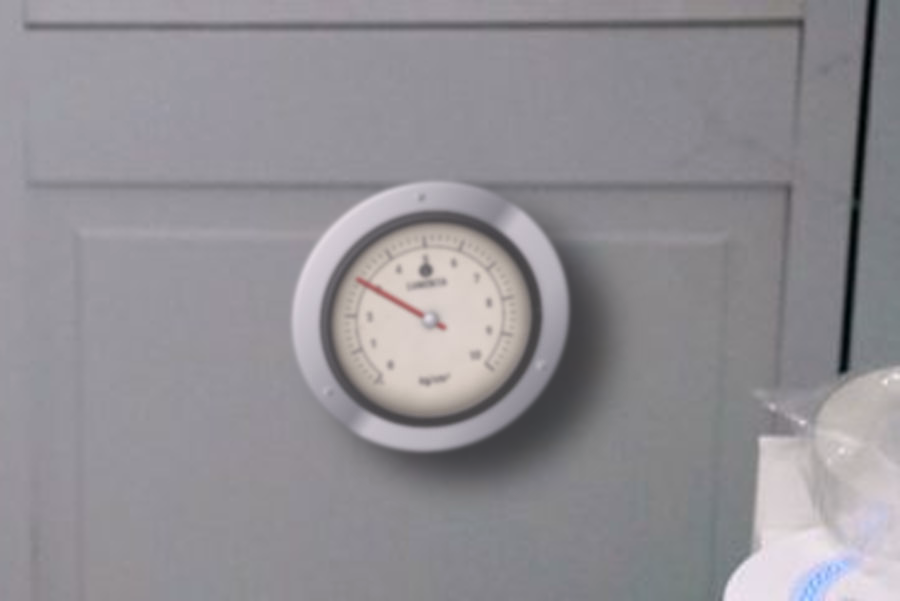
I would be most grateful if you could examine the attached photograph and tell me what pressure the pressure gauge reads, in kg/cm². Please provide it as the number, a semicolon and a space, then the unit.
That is 3; kg/cm²
